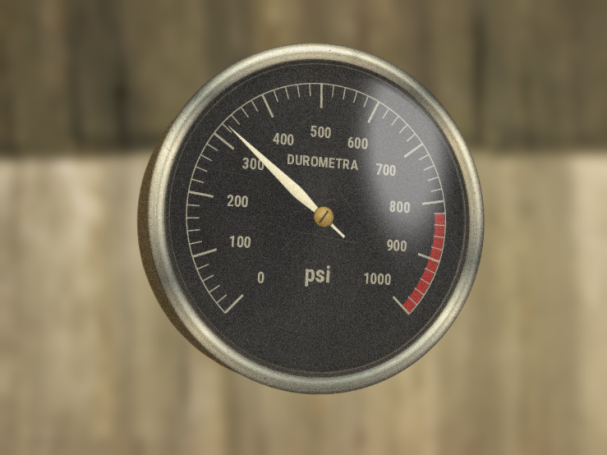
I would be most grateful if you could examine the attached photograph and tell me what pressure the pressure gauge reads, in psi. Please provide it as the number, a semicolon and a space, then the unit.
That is 320; psi
